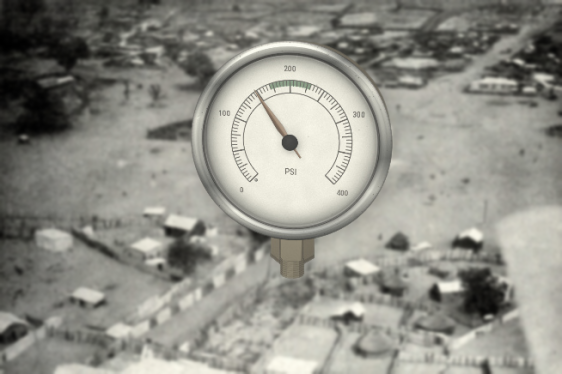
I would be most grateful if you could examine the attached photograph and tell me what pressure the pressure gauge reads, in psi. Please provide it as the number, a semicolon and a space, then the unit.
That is 150; psi
